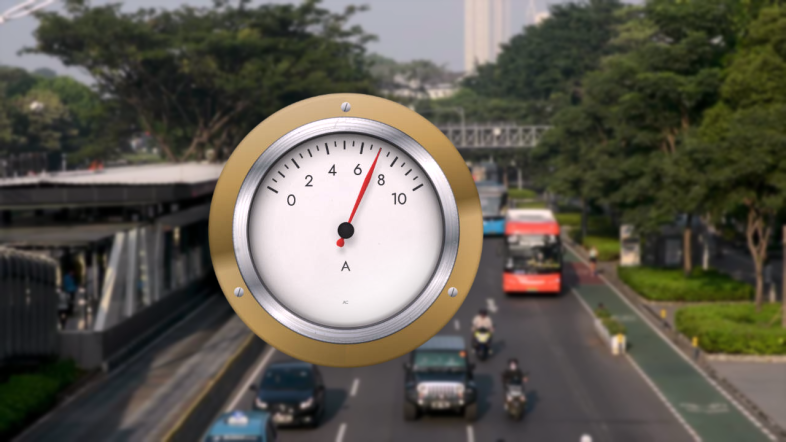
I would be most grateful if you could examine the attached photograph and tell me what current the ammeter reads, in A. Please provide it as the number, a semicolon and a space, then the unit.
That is 7; A
